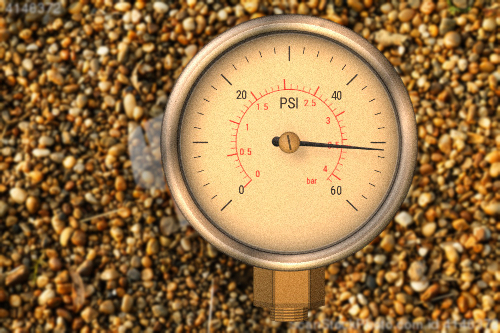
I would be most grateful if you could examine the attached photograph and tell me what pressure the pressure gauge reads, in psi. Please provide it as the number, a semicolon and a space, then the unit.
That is 51; psi
